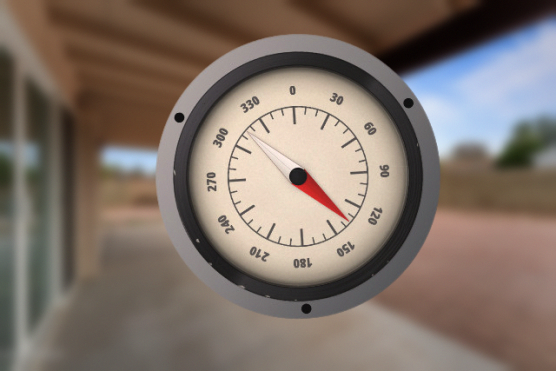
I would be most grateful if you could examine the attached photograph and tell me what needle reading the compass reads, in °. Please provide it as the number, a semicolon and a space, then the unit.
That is 135; °
